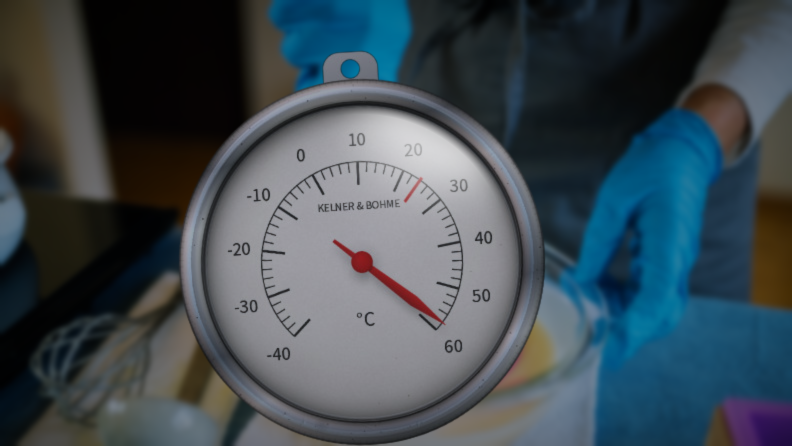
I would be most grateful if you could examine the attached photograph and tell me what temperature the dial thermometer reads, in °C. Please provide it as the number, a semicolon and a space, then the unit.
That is 58; °C
